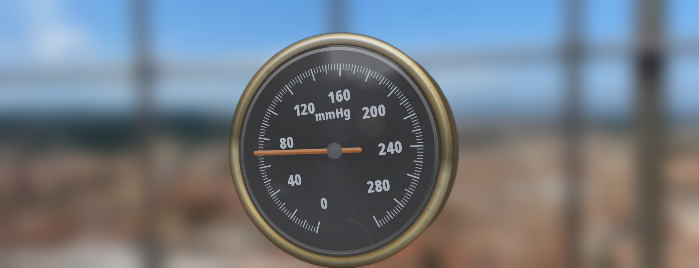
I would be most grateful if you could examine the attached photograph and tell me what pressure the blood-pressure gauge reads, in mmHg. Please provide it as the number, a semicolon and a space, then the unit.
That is 70; mmHg
